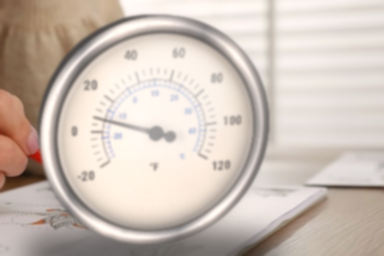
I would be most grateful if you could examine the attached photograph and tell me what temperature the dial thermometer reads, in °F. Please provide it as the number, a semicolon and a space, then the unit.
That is 8; °F
